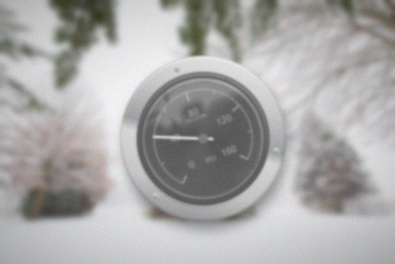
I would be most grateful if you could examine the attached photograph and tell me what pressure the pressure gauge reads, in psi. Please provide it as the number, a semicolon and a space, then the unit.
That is 40; psi
